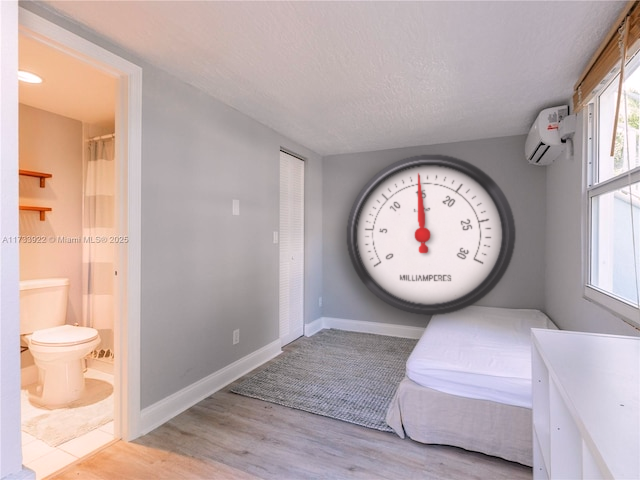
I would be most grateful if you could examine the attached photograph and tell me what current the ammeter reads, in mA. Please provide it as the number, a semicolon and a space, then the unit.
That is 15; mA
